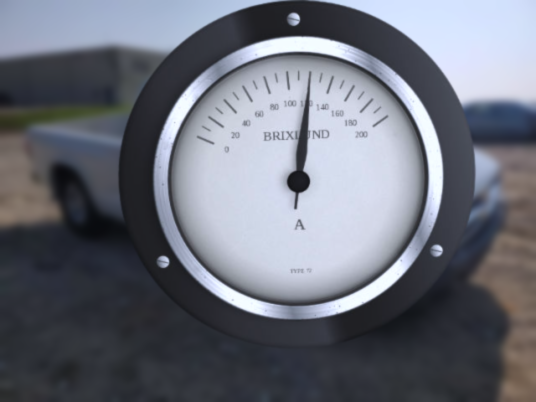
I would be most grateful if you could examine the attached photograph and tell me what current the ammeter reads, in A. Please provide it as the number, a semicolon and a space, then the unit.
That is 120; A
